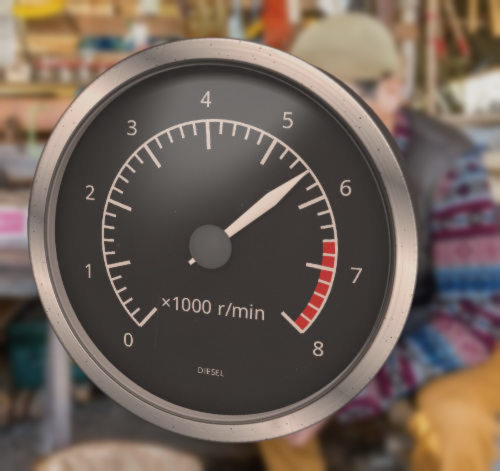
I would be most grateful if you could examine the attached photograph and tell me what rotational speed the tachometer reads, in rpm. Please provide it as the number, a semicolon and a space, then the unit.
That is 5600; rpm
